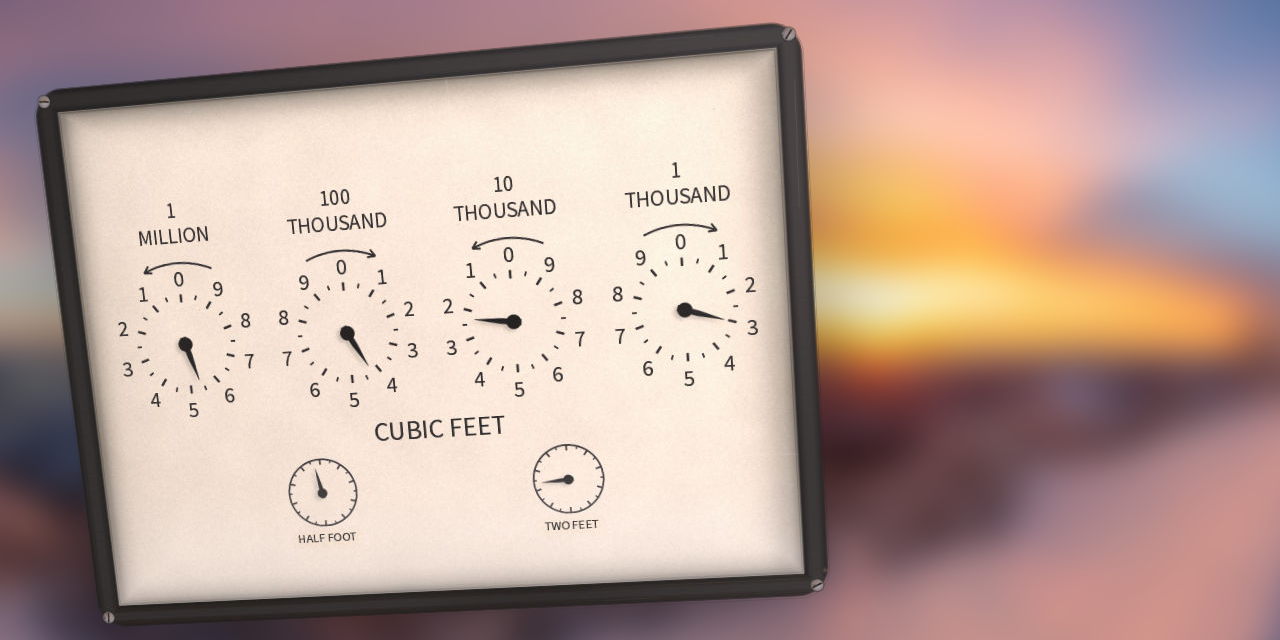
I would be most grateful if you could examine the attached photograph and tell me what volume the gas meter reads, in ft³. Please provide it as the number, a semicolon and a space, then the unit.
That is 542300; ft³
